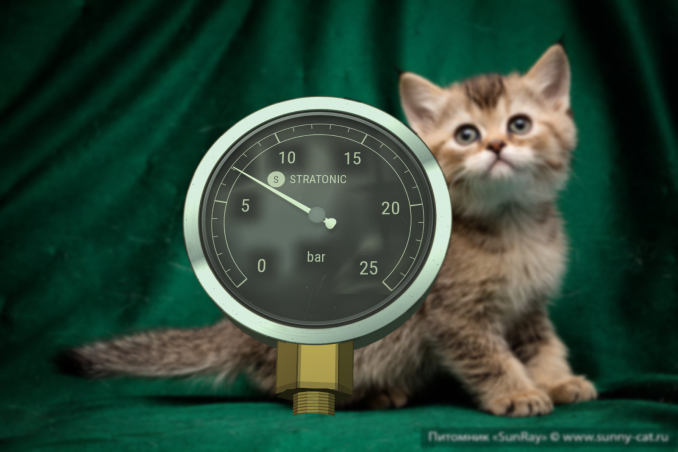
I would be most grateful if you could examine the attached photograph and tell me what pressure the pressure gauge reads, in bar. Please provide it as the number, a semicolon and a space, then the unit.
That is 7; bar
